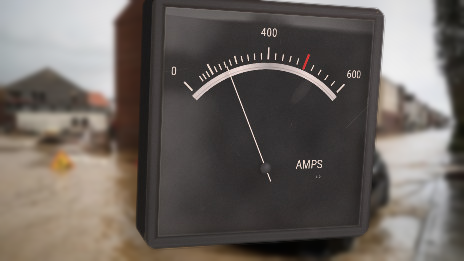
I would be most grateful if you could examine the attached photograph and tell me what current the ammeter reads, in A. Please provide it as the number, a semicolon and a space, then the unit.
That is 260; A
